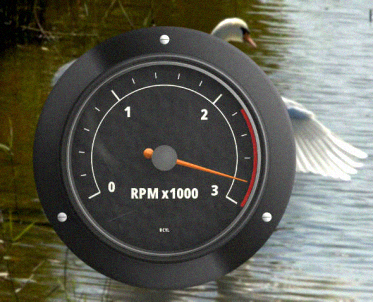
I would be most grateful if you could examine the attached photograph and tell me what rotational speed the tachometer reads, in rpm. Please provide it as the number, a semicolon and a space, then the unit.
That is 2800; rpm
